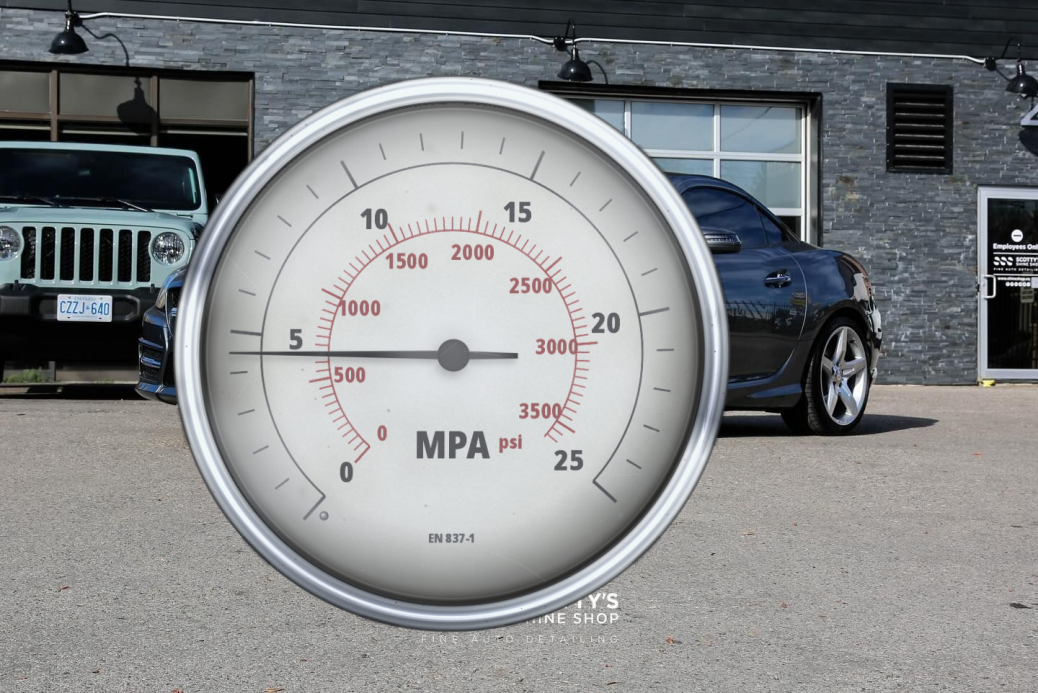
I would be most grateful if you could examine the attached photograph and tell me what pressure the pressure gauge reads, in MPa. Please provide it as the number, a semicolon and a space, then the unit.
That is 4.5; MPa
